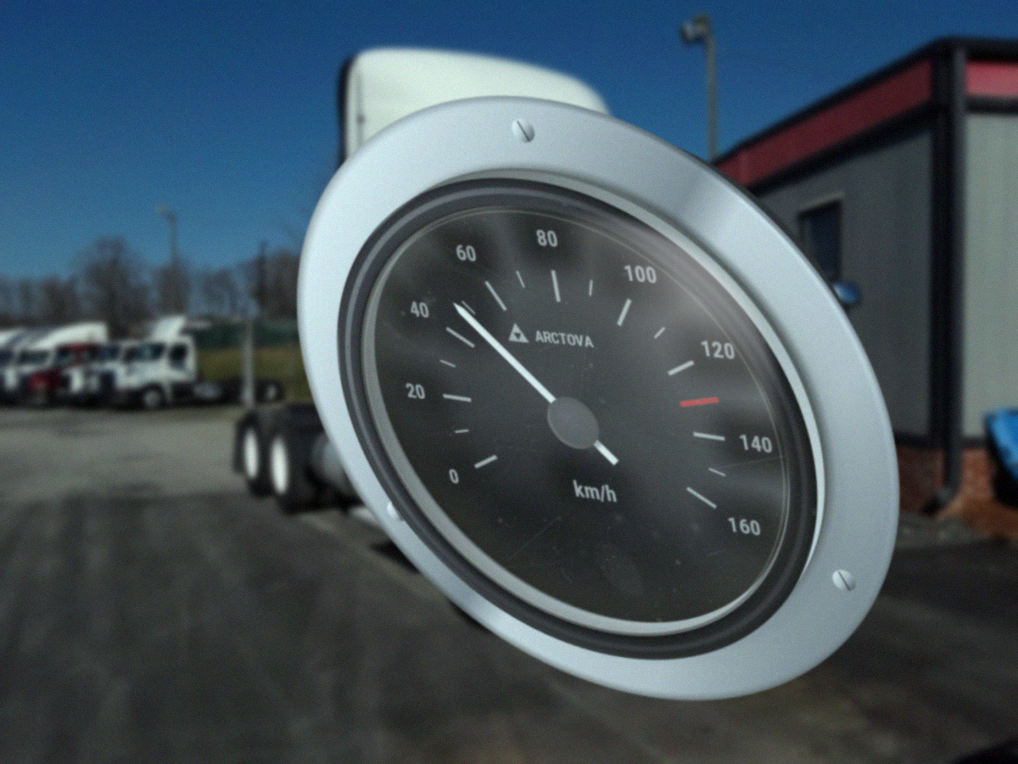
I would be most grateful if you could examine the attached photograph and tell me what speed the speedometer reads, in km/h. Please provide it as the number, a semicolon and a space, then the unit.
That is 50; km/h
